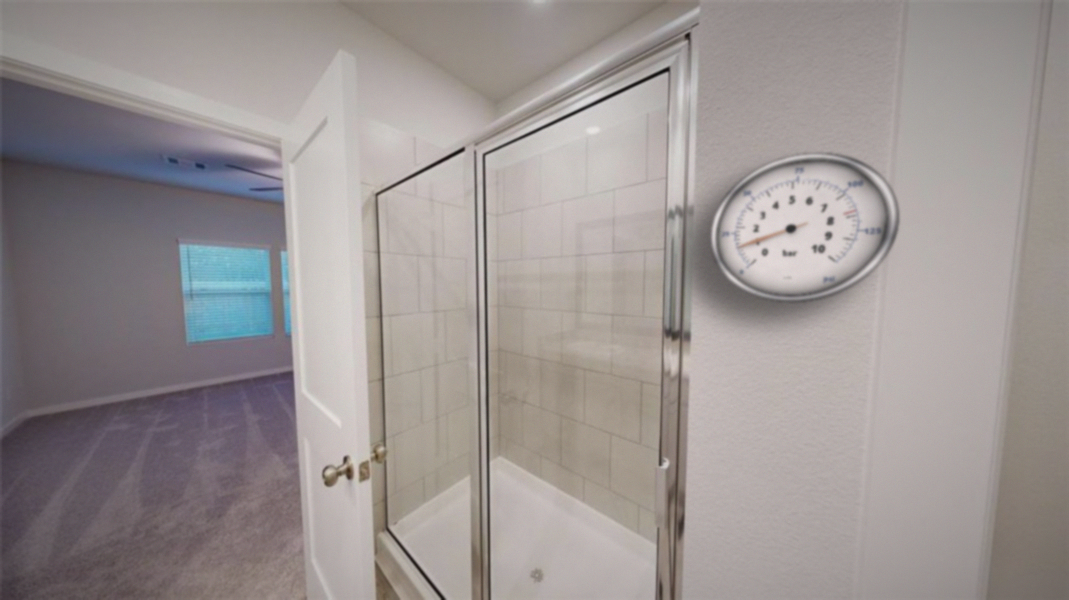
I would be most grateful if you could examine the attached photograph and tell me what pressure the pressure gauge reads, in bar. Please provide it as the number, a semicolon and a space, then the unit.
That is 1; bar
